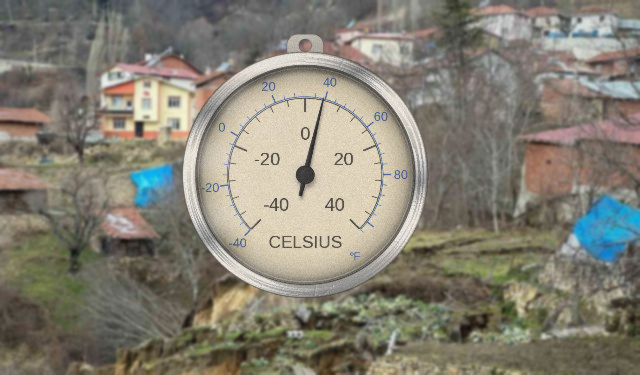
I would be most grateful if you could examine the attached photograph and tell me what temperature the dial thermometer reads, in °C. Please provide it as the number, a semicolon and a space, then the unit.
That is 4; °C
